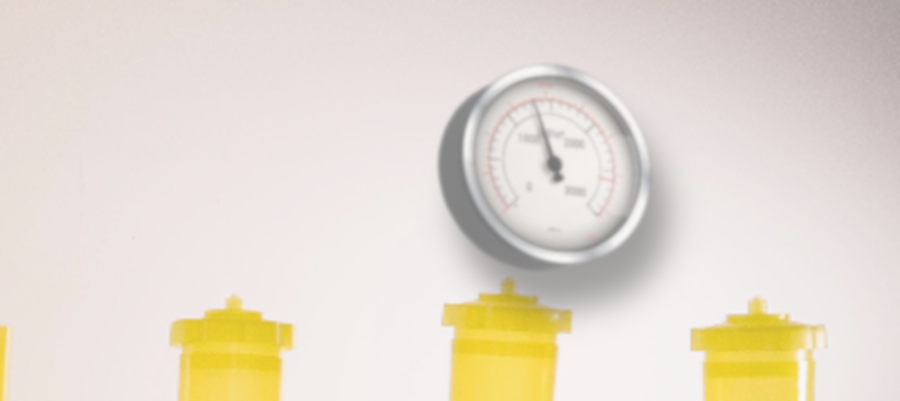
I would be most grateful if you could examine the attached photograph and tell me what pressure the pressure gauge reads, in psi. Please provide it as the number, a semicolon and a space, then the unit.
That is 1300; psi
